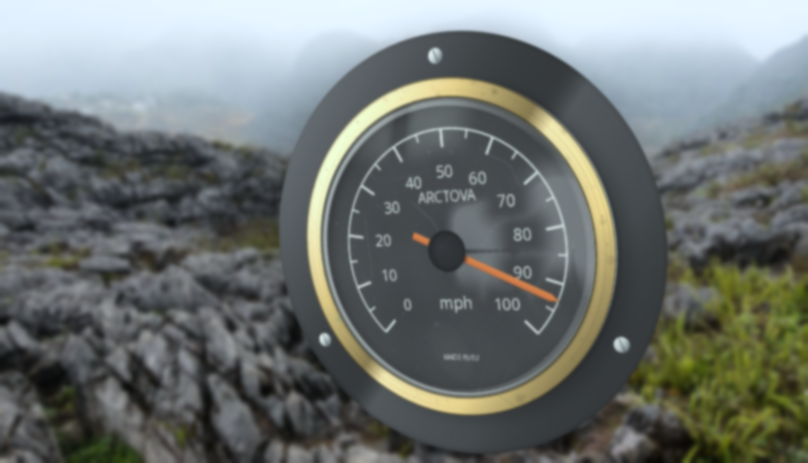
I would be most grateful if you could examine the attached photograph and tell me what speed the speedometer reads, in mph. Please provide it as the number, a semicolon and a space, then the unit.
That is 92.5; mph
